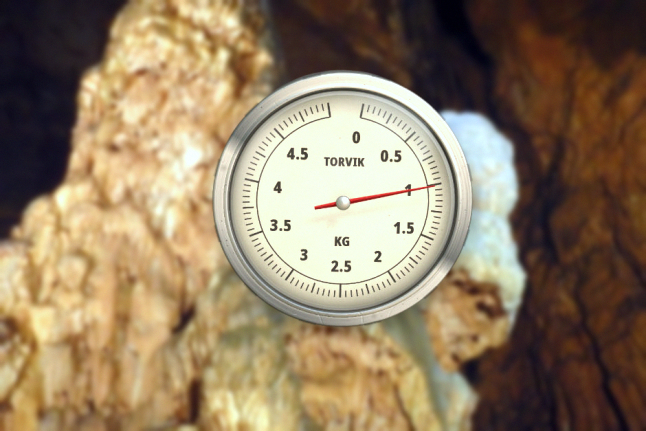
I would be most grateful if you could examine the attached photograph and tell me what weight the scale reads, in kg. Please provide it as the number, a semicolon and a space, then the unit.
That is 1; kg
